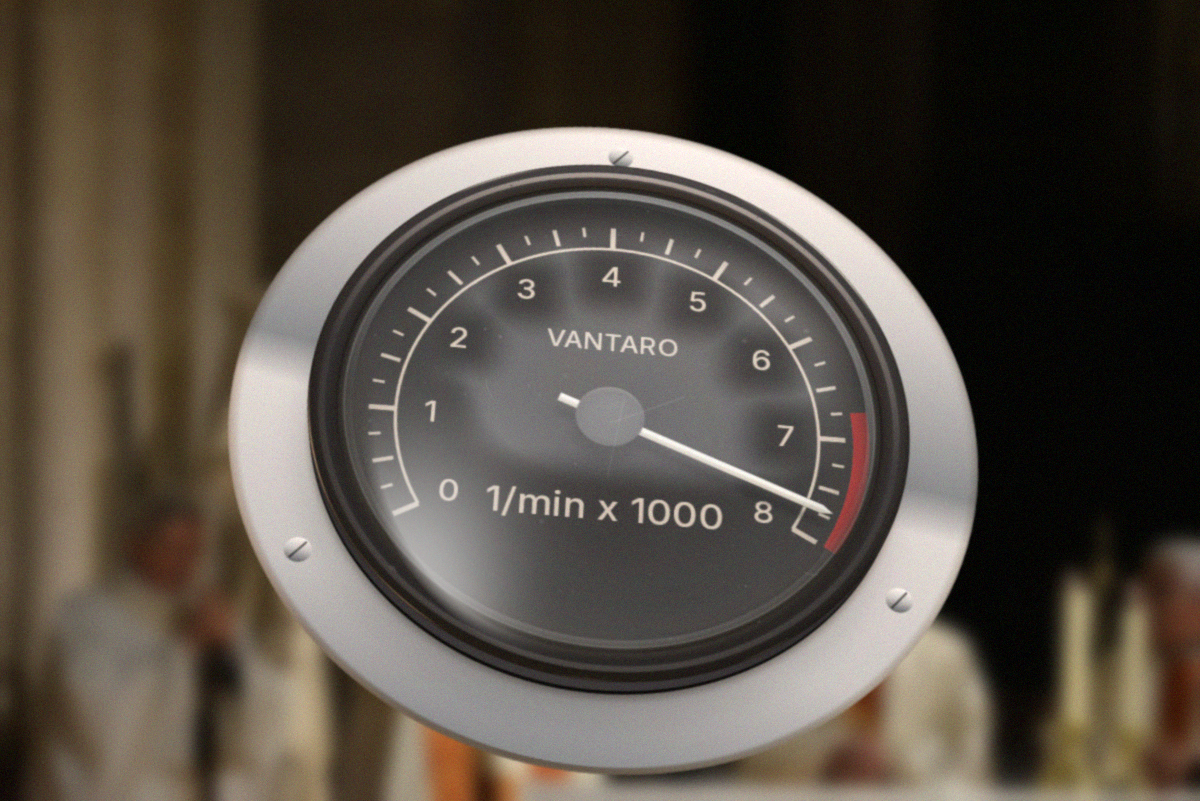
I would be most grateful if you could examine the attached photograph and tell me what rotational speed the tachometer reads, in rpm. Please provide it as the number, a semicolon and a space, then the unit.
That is 7750; rpm
